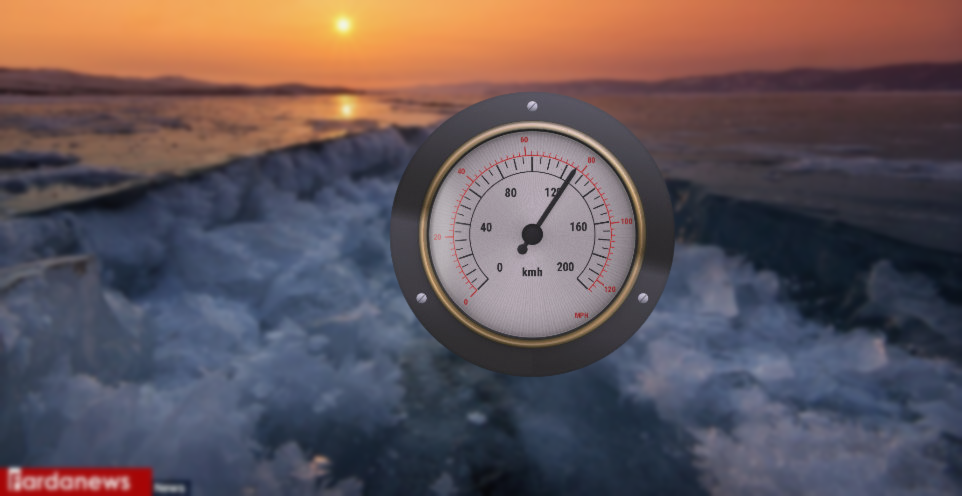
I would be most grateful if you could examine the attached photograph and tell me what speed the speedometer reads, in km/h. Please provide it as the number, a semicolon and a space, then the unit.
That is 125; km/h
